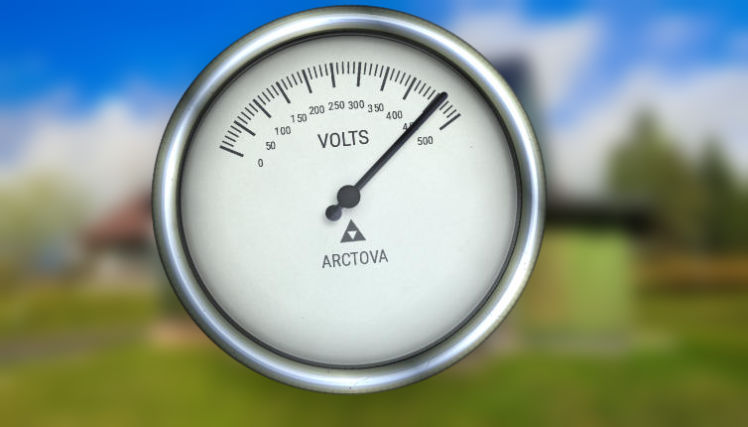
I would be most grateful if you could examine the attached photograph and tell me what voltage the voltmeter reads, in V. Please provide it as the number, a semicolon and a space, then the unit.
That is 460; V
